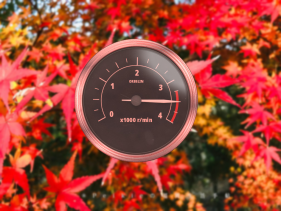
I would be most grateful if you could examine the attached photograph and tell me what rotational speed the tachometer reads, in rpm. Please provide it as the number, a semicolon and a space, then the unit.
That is 3500; rpm
